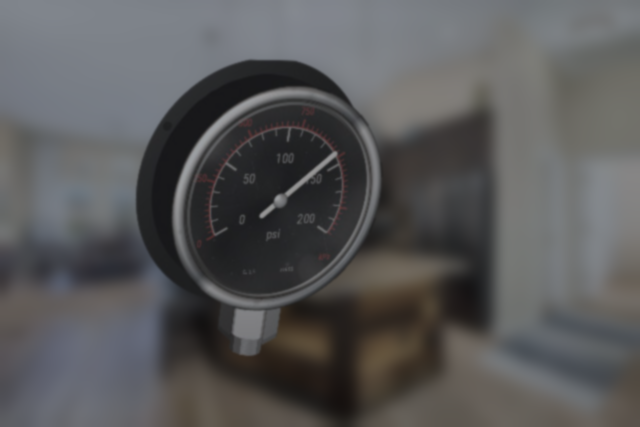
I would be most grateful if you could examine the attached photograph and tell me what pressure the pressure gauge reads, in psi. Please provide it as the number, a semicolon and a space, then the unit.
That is 140; psi
